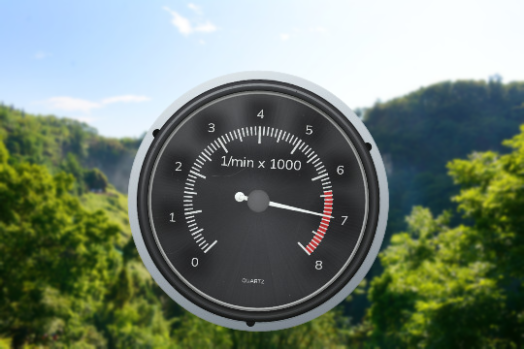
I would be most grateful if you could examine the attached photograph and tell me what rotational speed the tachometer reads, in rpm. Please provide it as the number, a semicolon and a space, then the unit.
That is 7000; rpm
